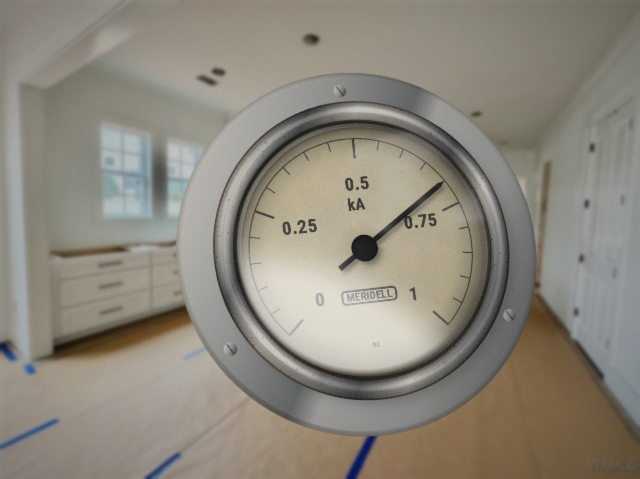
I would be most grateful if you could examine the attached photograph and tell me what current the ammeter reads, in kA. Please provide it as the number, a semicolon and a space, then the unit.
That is 0.7; kA
